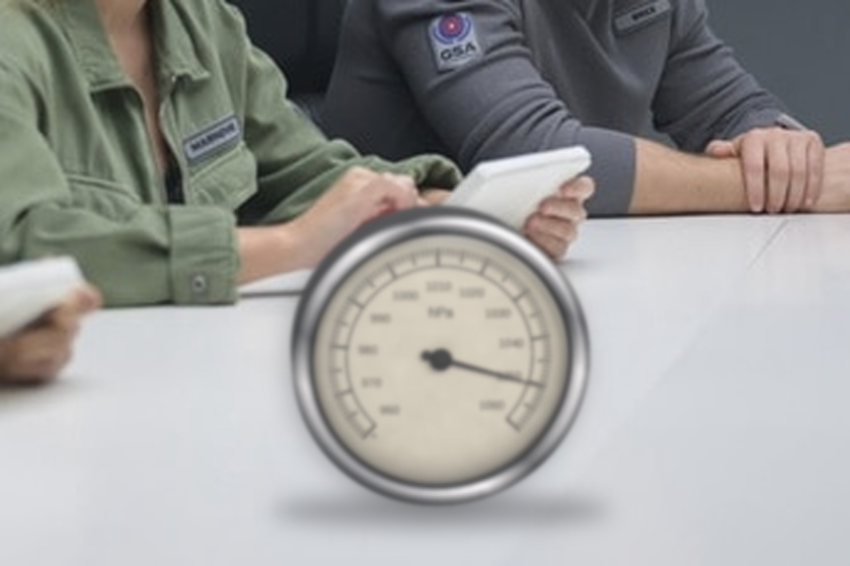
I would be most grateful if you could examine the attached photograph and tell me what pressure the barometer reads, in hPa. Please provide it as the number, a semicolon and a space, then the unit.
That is 1050; hPa
